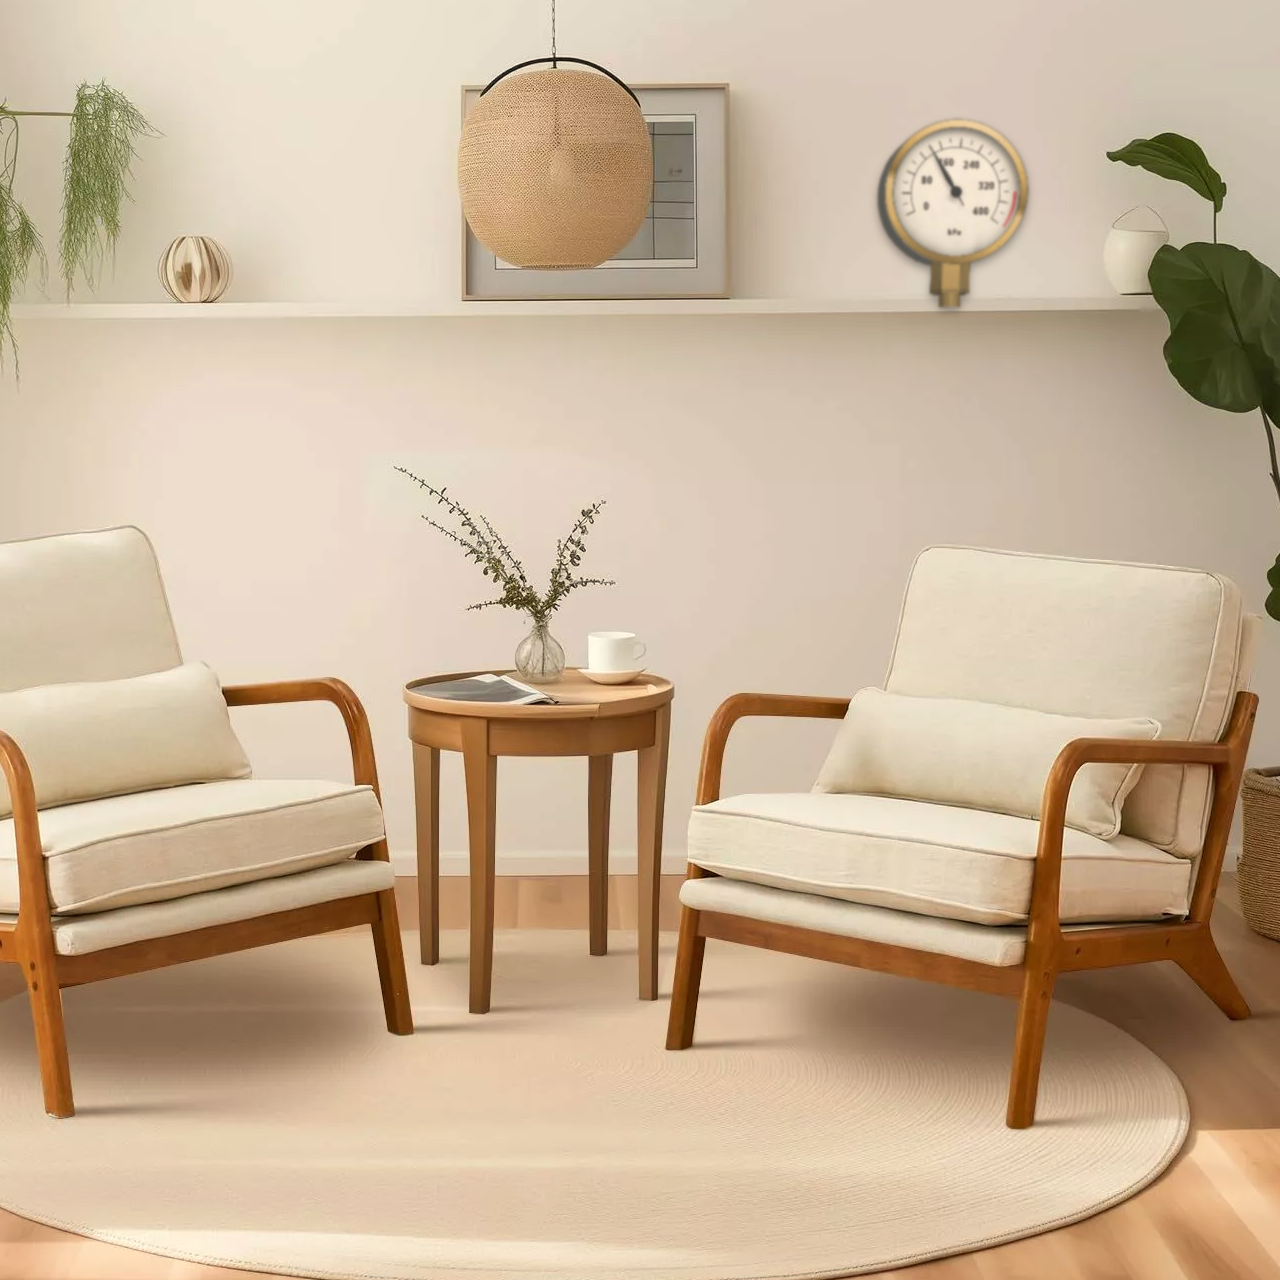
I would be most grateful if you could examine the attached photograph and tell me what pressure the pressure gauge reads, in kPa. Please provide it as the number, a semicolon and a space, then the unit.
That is 140; kPa
